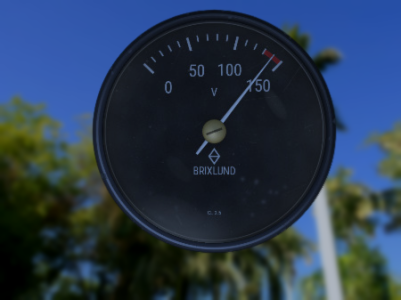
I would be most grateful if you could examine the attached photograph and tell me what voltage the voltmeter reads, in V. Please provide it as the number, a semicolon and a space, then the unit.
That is 140; V
